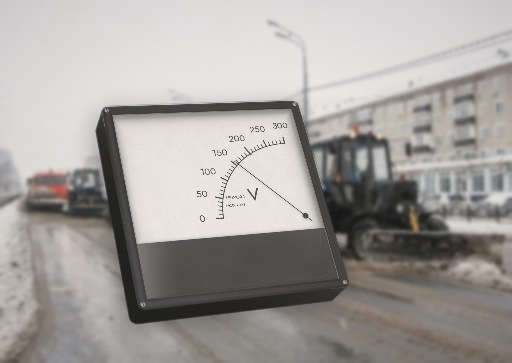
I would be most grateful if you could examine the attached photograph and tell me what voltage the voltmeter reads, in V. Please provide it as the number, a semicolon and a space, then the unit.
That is 150; V
